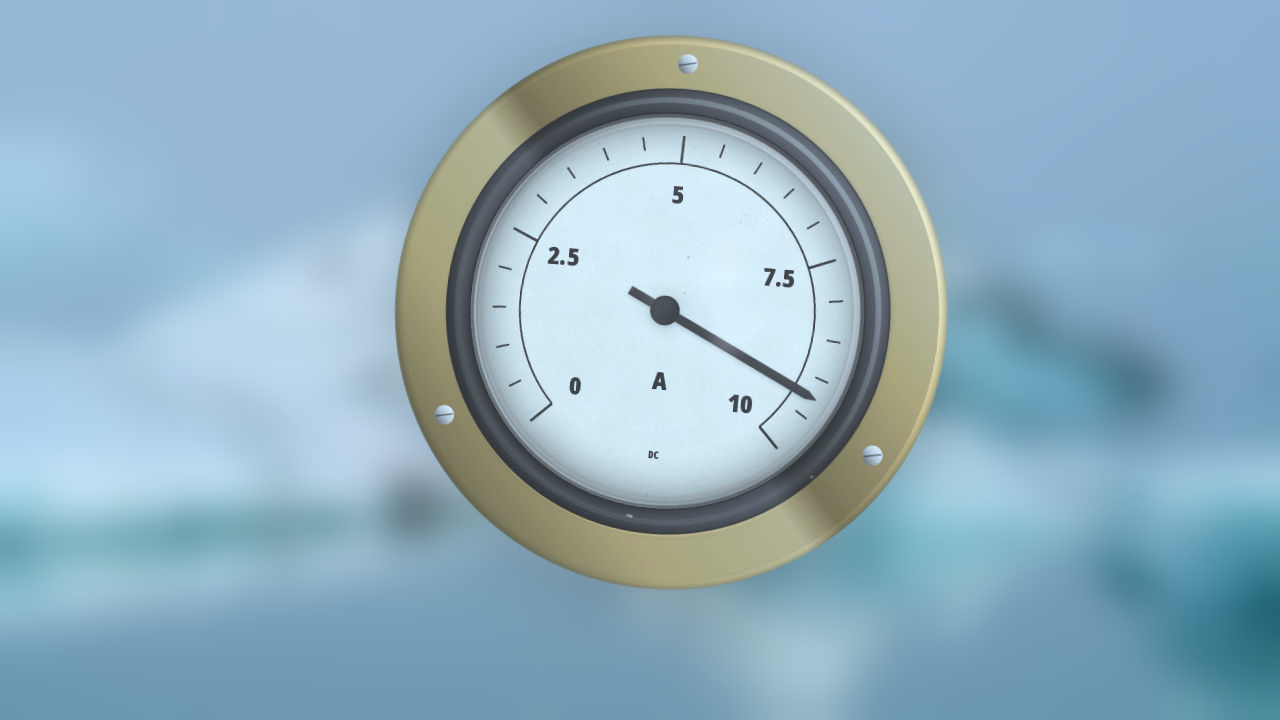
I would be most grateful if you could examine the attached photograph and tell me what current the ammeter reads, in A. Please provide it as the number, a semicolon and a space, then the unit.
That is 9.25; A
